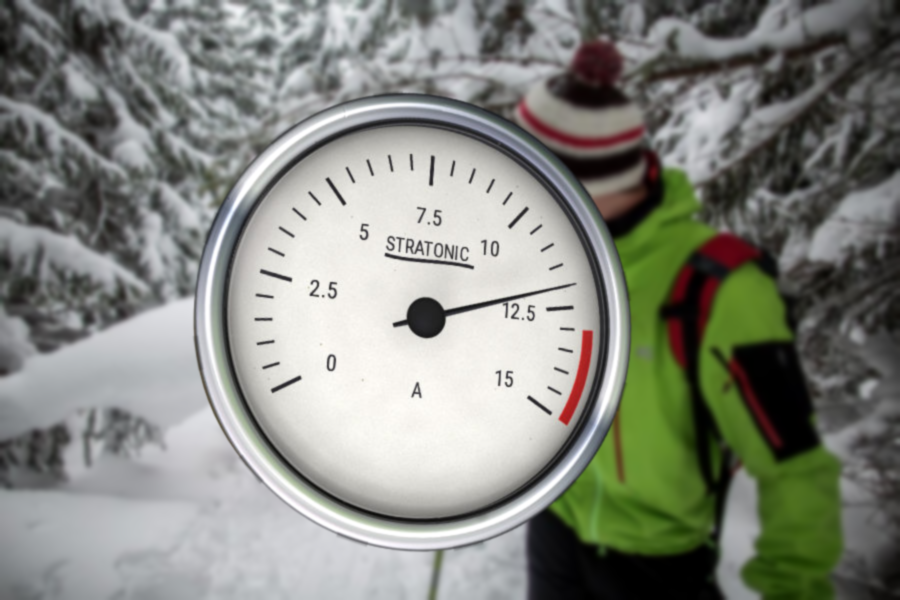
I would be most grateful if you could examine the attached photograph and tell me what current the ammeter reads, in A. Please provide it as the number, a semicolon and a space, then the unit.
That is 12; A
